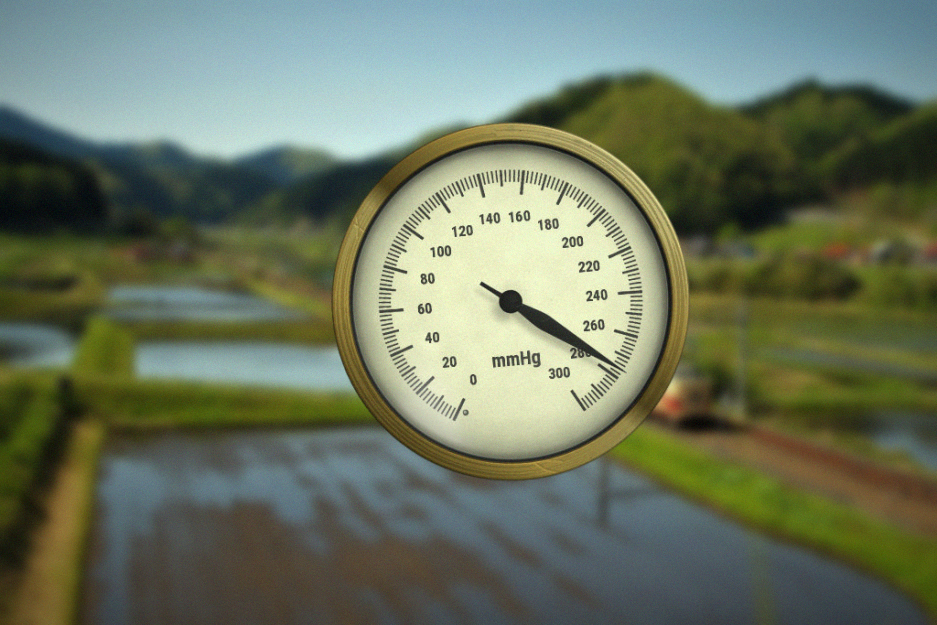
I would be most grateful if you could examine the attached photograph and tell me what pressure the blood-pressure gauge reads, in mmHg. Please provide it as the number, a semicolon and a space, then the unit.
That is 276; mmHg
